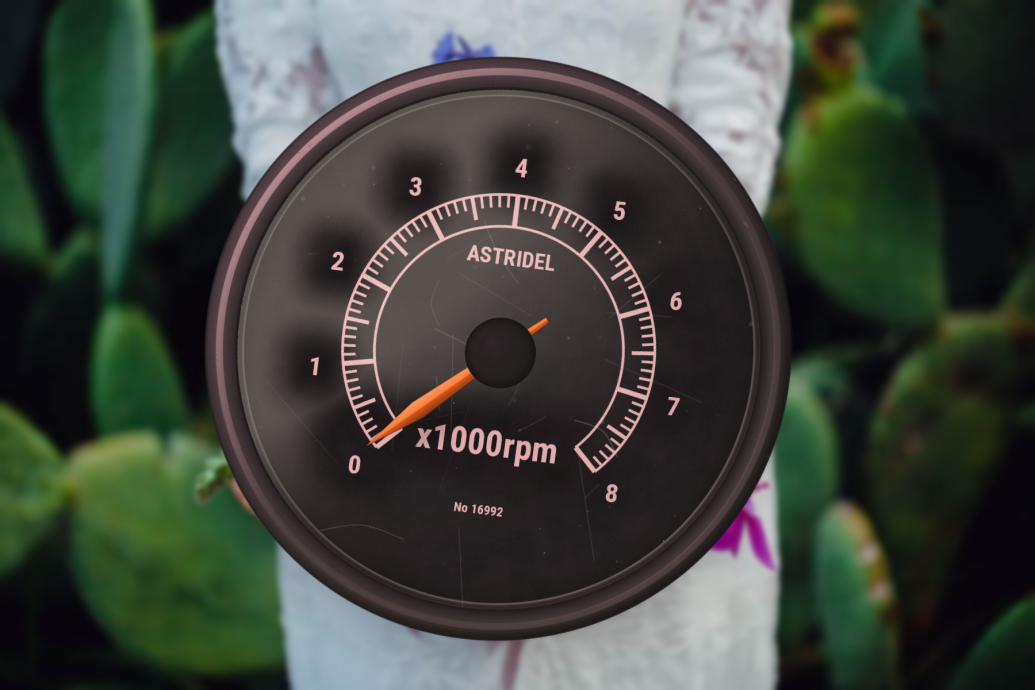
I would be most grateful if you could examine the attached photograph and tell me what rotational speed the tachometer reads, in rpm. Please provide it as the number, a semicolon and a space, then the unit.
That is 100; rpm
